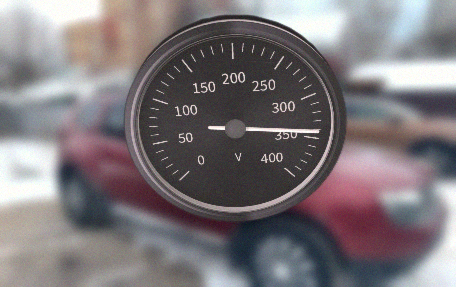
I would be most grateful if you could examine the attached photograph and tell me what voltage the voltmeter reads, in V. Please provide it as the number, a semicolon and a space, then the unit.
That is 340; V
